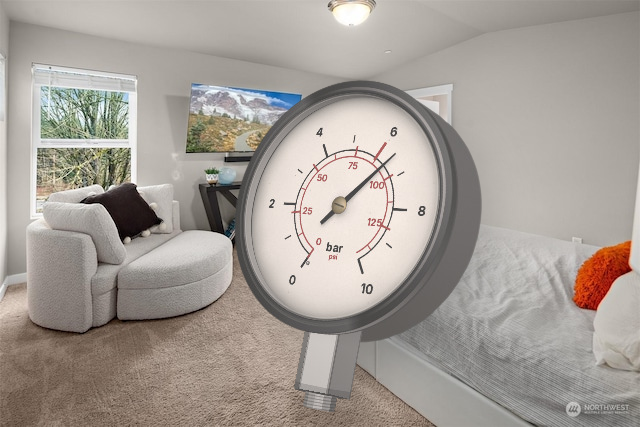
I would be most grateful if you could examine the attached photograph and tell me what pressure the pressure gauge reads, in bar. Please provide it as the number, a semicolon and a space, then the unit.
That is 6.5; bar
